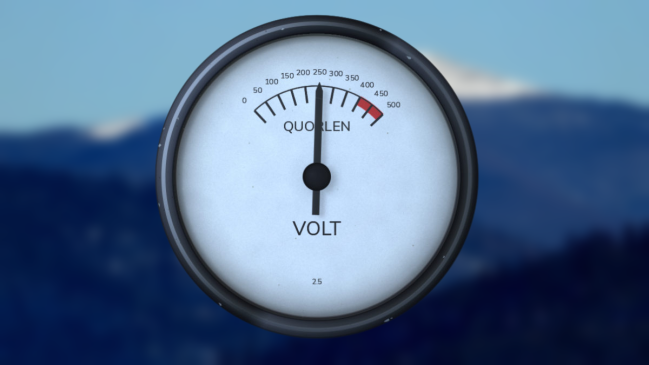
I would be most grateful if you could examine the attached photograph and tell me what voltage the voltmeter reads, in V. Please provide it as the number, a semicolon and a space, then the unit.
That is 250; V
